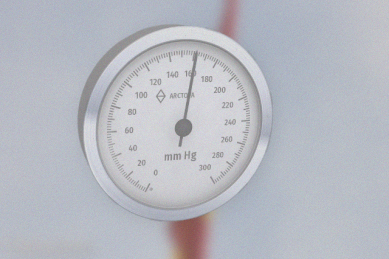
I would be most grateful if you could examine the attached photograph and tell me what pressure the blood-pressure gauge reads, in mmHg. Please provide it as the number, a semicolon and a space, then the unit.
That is 160; mmHg
